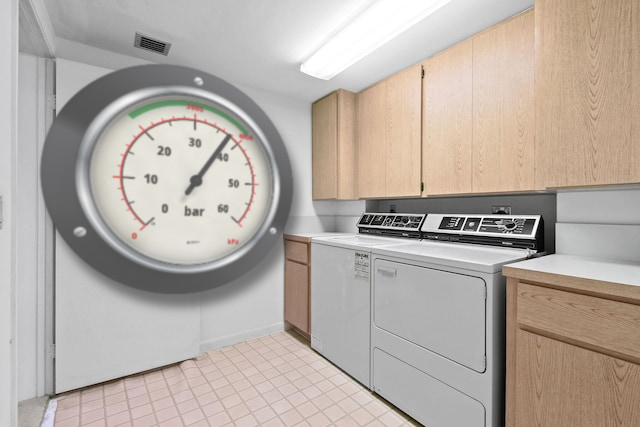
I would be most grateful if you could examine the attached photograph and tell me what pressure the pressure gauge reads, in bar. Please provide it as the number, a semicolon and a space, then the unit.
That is 37.5; bar
